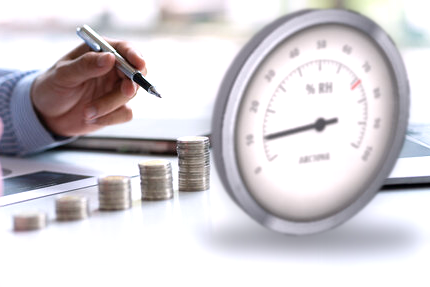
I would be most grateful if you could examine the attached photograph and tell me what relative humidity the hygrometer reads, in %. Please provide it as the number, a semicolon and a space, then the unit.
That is 10; %
